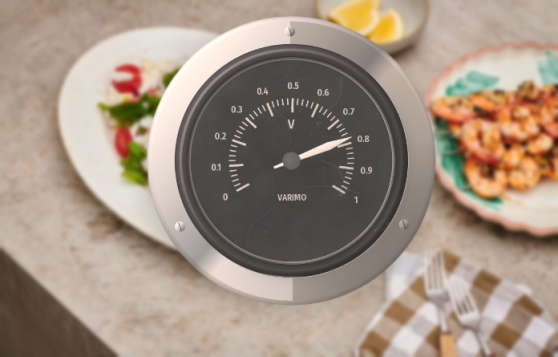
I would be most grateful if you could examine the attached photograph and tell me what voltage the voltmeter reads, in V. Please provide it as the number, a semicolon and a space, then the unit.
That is 0.78; V
